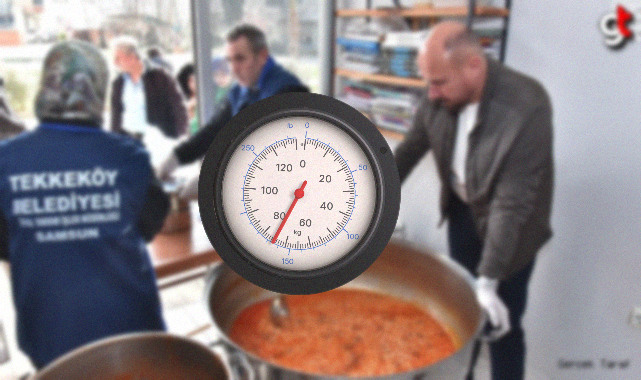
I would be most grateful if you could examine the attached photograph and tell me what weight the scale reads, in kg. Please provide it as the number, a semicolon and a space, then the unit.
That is 75; kg
